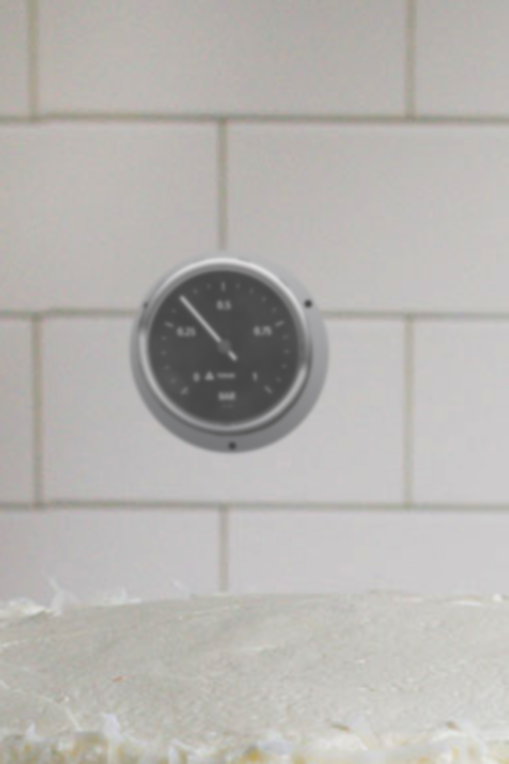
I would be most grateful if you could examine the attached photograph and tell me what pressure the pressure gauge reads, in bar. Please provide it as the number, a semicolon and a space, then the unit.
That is 0.35; bar
